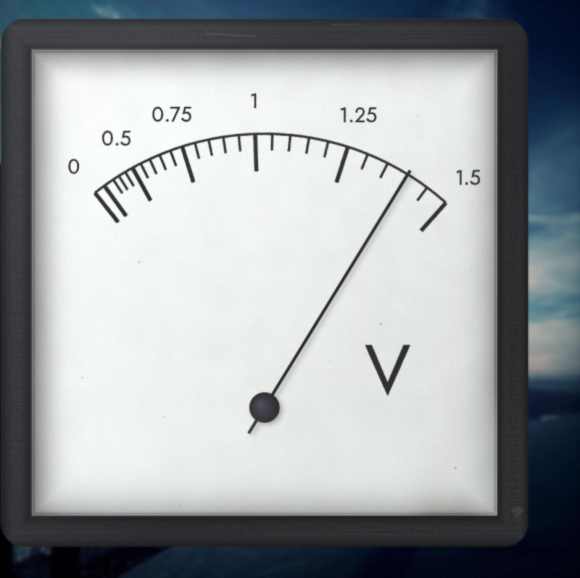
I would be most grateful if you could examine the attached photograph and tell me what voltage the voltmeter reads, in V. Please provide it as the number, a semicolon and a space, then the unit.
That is 1.4; V
